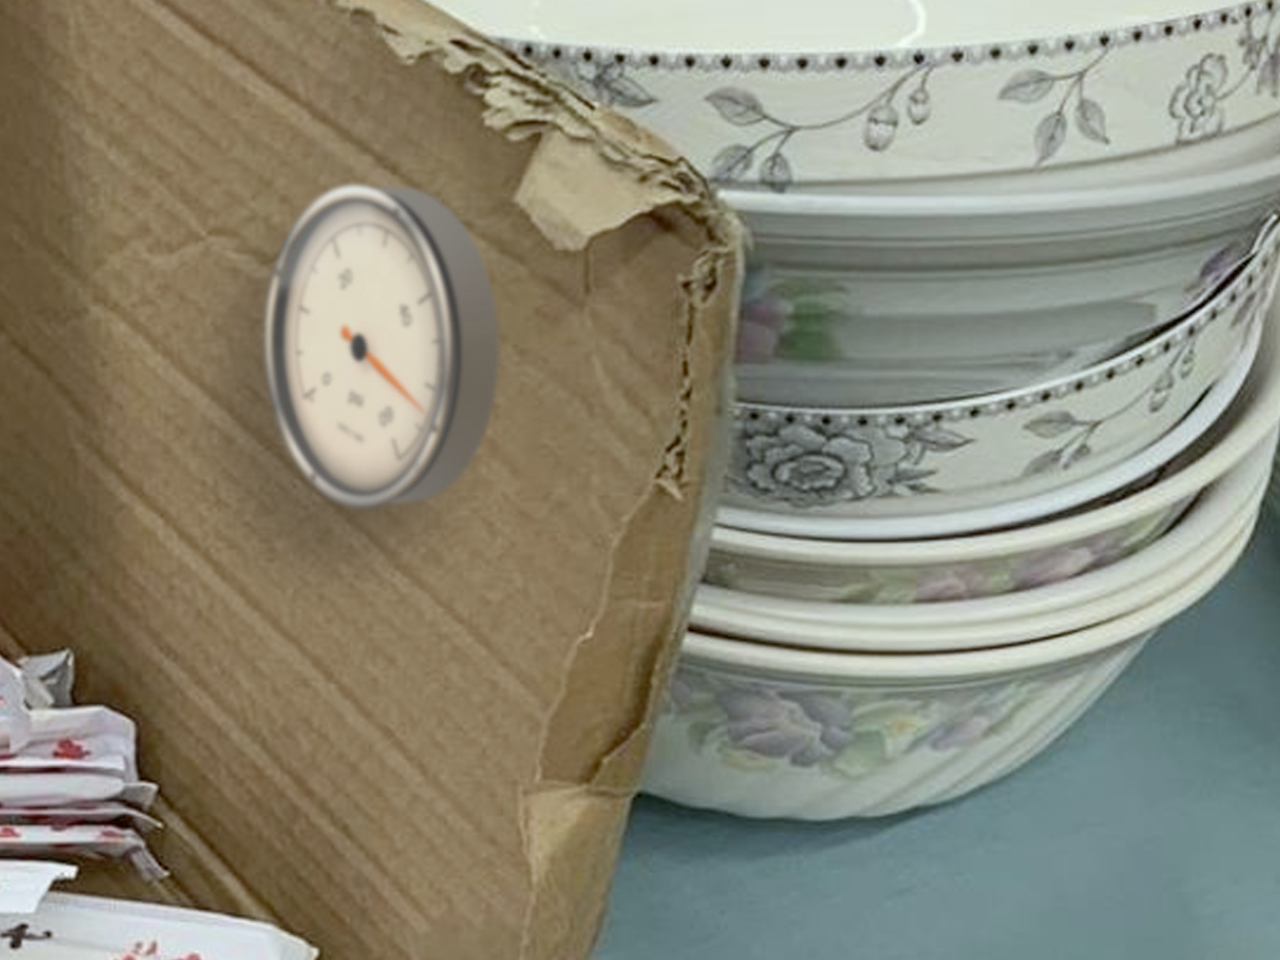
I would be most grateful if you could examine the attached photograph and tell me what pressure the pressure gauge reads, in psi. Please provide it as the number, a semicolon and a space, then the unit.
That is 52.5; psi
